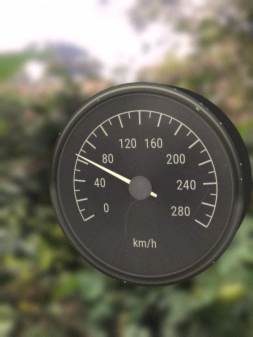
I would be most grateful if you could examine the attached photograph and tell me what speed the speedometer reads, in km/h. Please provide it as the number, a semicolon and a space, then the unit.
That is 65; km/h
